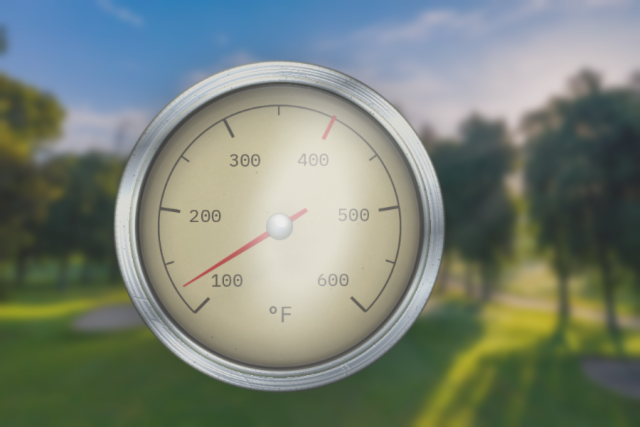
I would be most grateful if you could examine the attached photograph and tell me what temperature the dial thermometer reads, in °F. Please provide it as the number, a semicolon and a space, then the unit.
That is 125; °F
